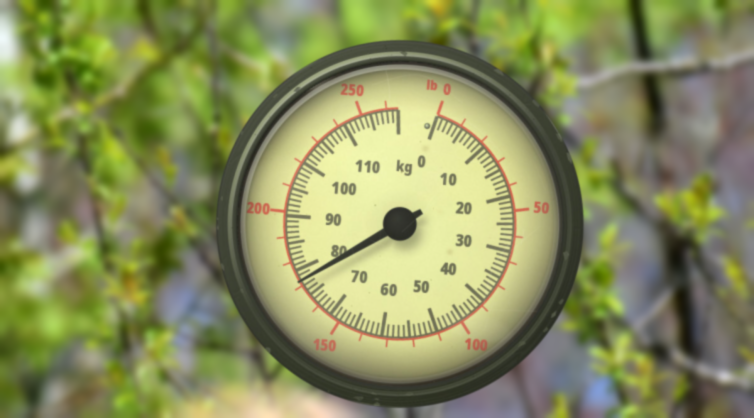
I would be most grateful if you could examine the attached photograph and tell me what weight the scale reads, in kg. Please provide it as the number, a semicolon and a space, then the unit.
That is 78; kg
